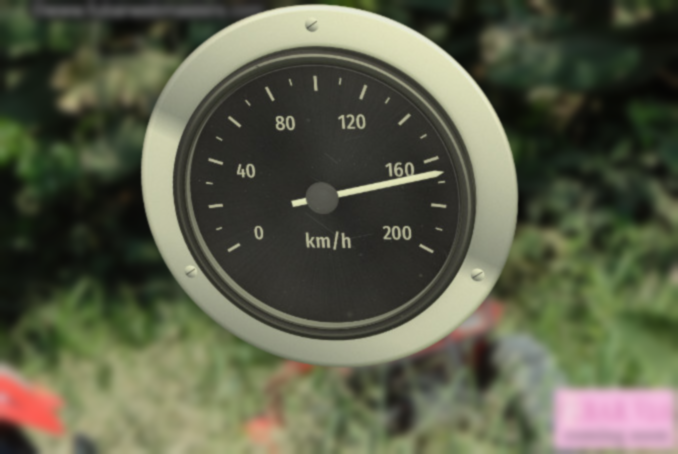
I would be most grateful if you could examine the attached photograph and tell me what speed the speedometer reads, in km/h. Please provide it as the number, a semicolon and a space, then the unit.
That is 165; km/h
